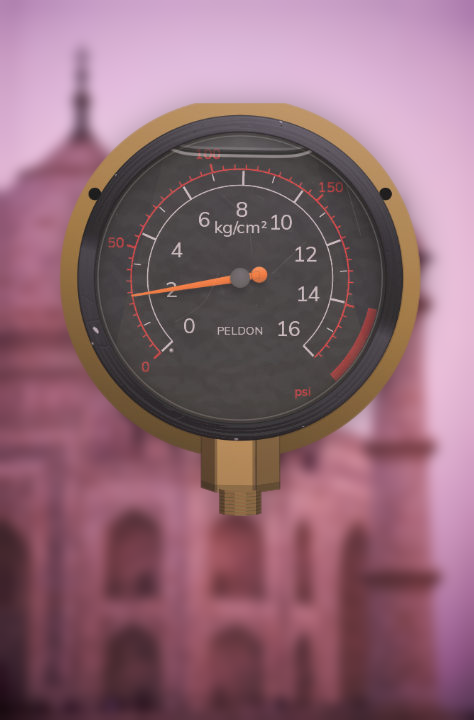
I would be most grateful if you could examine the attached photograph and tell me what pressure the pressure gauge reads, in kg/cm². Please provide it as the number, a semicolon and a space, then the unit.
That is 2; kg/cm²
